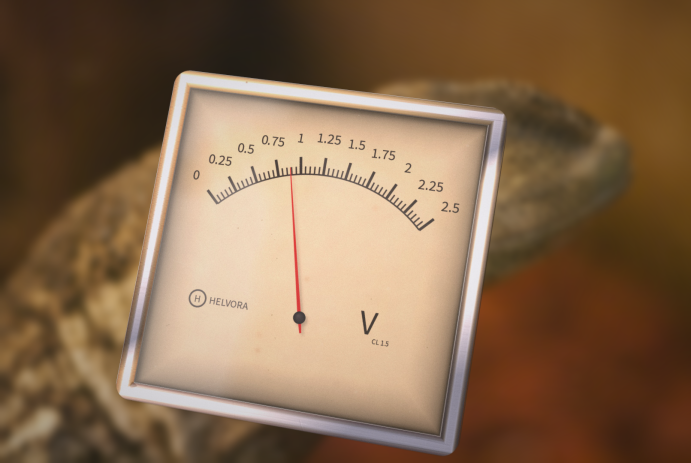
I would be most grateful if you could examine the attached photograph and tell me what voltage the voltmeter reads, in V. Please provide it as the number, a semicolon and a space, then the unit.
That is 0.9; V
